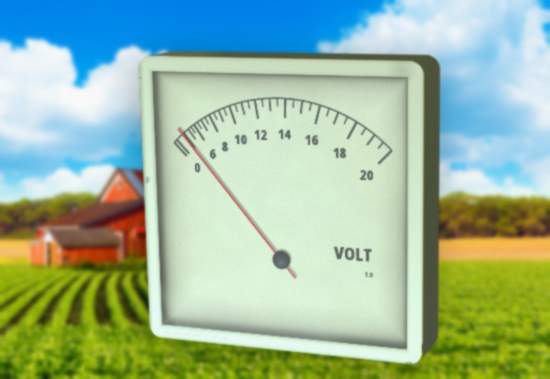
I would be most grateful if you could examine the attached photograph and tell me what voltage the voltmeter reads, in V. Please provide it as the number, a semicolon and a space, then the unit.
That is 4; V
